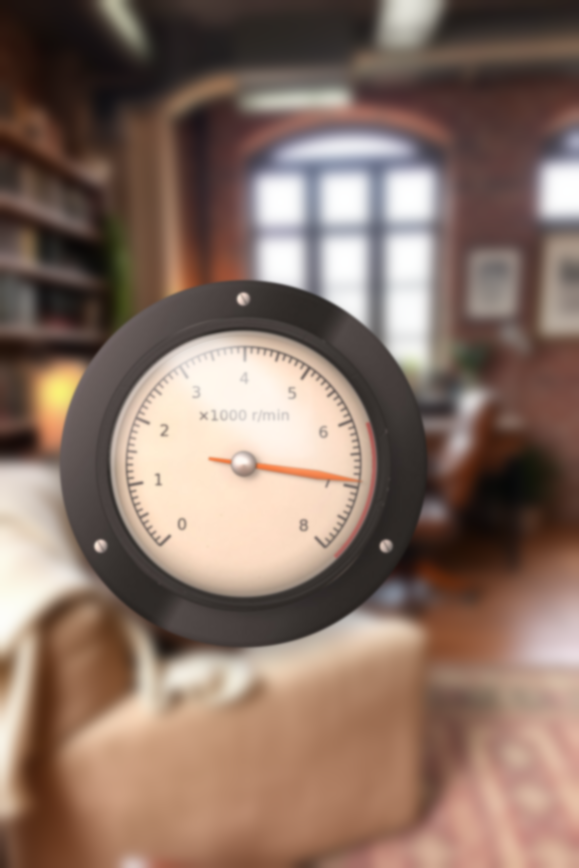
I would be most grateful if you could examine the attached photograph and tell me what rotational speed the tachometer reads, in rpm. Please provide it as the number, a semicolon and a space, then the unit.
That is 6900; rpm
